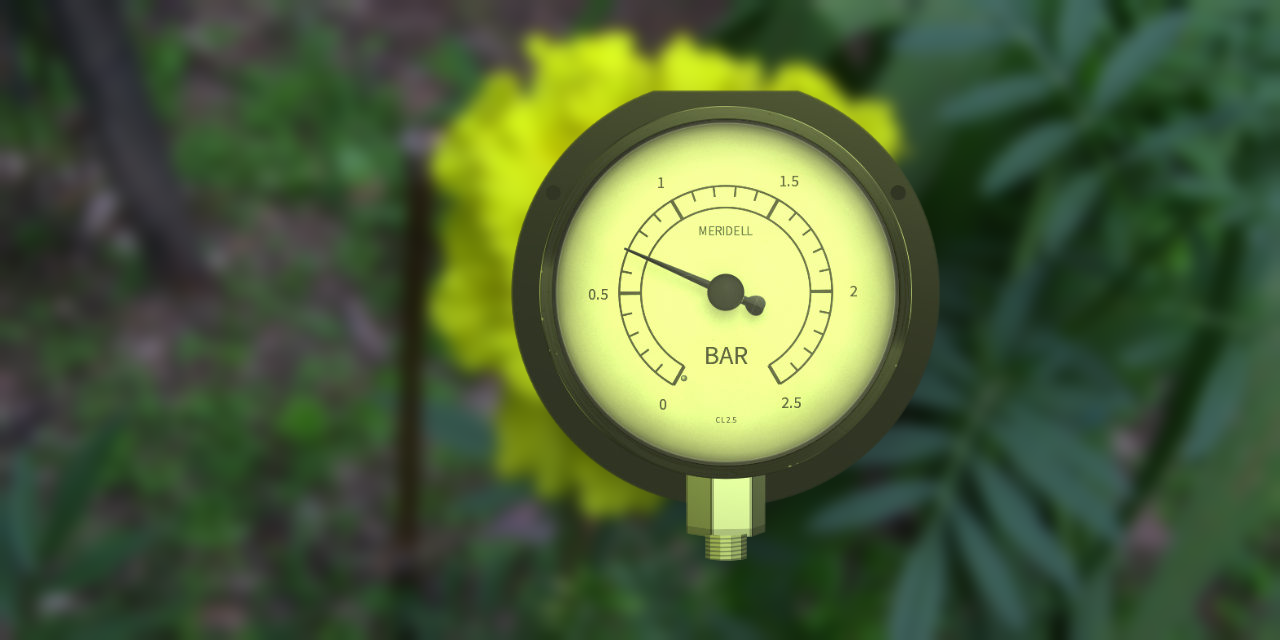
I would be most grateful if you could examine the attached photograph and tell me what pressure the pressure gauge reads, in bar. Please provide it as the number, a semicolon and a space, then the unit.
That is 0.7; bar
